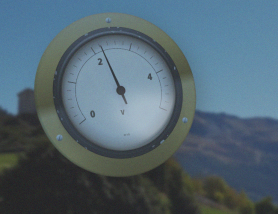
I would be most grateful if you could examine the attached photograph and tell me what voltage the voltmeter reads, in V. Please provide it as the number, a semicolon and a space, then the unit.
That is 2.2; V
